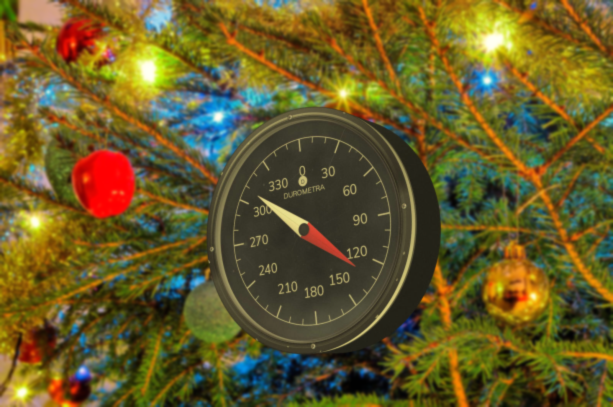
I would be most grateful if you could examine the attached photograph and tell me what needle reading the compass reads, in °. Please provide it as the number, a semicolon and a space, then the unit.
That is 130; °
